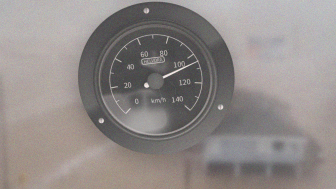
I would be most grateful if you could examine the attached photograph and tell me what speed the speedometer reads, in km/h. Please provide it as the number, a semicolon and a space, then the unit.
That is 105; km/h
